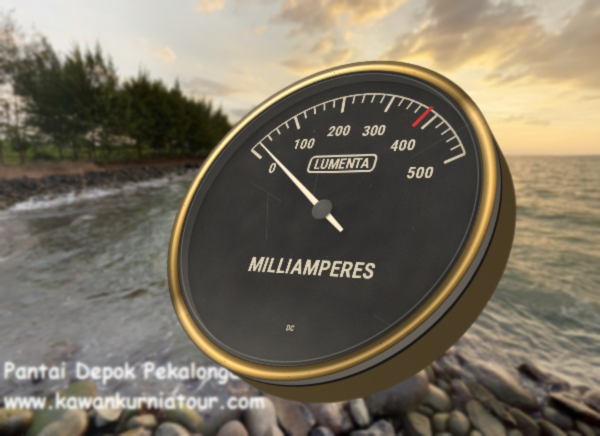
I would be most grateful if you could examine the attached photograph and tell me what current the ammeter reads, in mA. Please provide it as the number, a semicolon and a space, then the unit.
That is 20; mA
